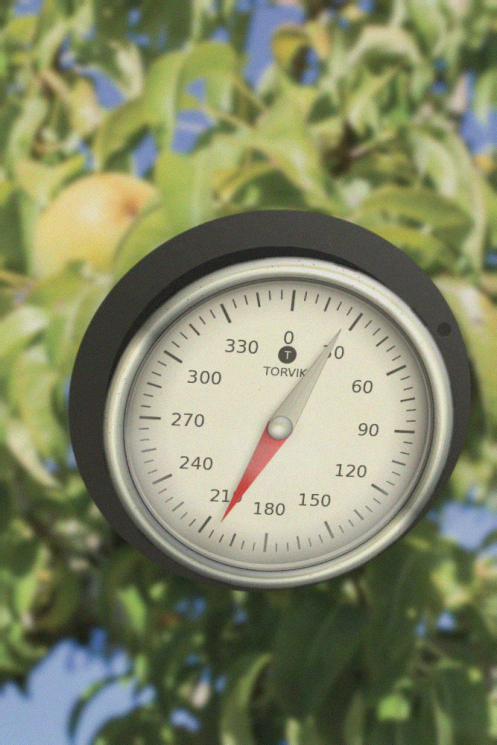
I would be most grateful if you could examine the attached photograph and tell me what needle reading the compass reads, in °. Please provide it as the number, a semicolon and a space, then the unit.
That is 205; °
